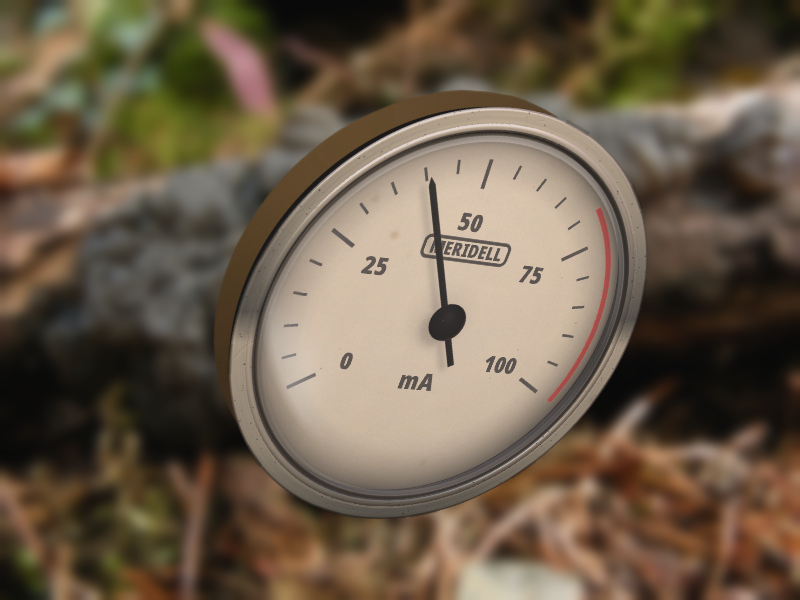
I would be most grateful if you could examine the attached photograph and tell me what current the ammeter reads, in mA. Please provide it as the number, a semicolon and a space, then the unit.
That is 40; mA
